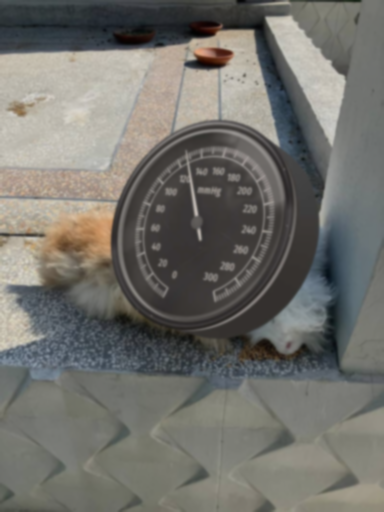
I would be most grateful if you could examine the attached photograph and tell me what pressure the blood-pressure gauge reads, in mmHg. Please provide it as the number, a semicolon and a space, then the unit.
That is 130; mmHg
